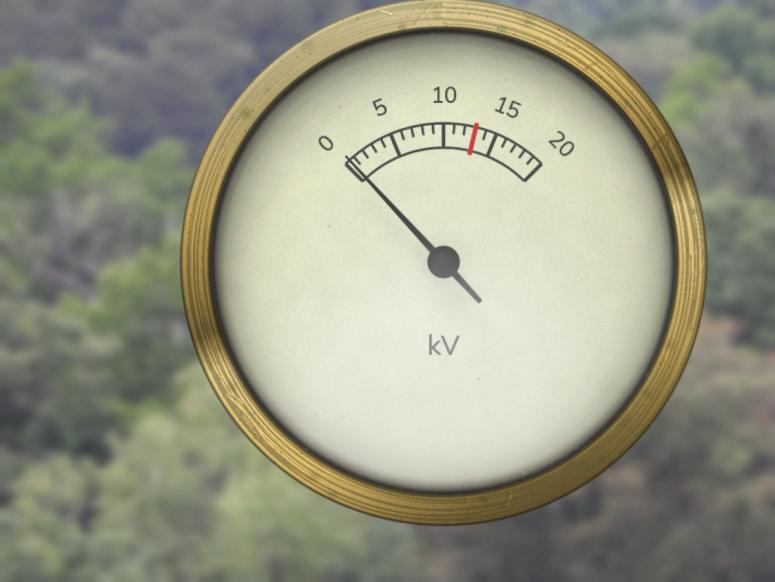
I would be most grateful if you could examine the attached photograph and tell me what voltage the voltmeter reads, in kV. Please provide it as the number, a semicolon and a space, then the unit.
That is 0.5; kV
